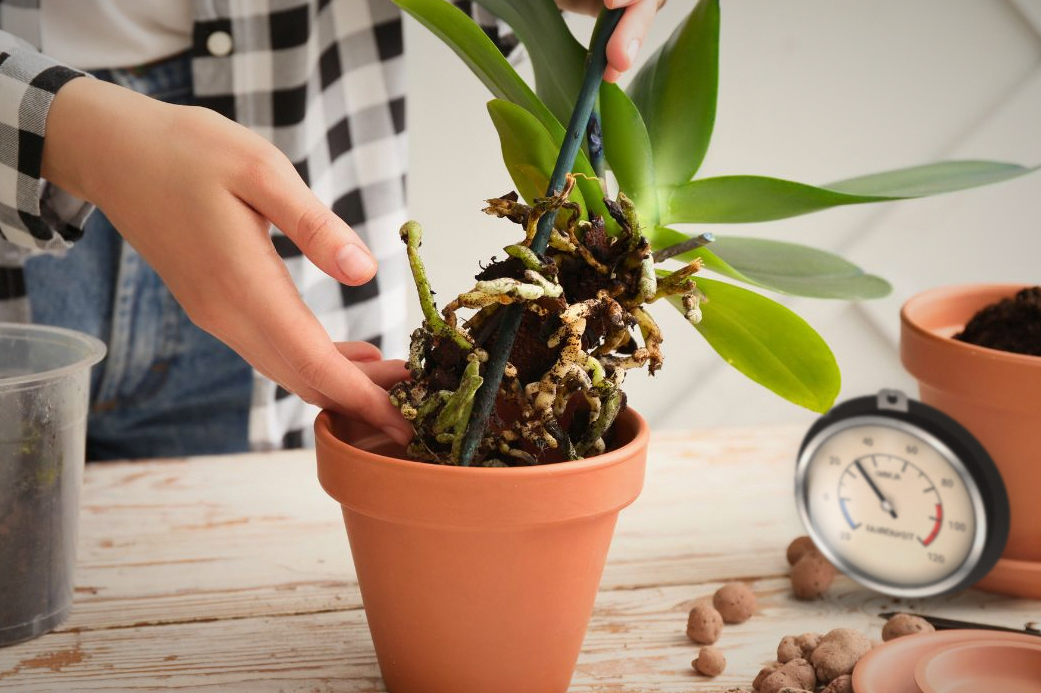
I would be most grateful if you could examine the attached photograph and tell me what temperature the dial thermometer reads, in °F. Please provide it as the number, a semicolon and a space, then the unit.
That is 30; °F
